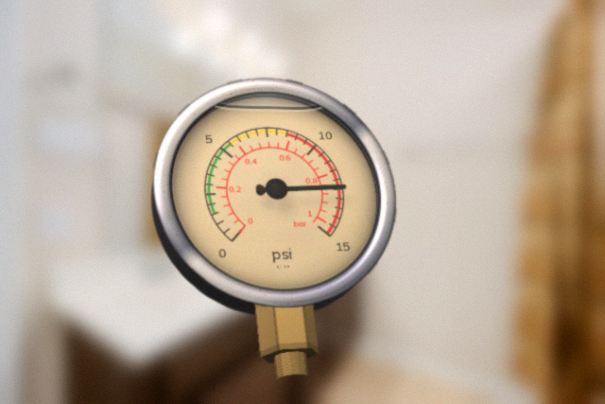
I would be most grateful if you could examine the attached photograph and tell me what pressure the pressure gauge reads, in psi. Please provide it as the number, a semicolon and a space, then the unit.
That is 12.5; psi
